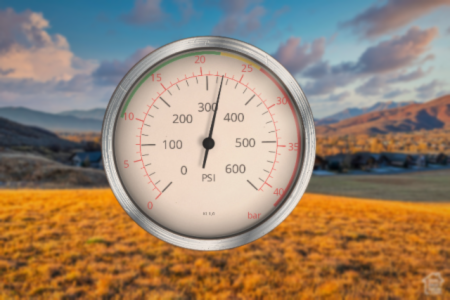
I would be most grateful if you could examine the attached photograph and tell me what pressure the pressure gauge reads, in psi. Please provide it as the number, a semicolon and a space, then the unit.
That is 330; psi
